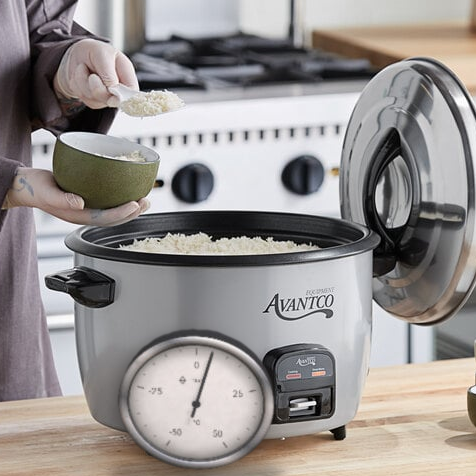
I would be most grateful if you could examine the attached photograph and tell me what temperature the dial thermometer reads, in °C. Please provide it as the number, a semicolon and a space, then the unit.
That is 5; °C
